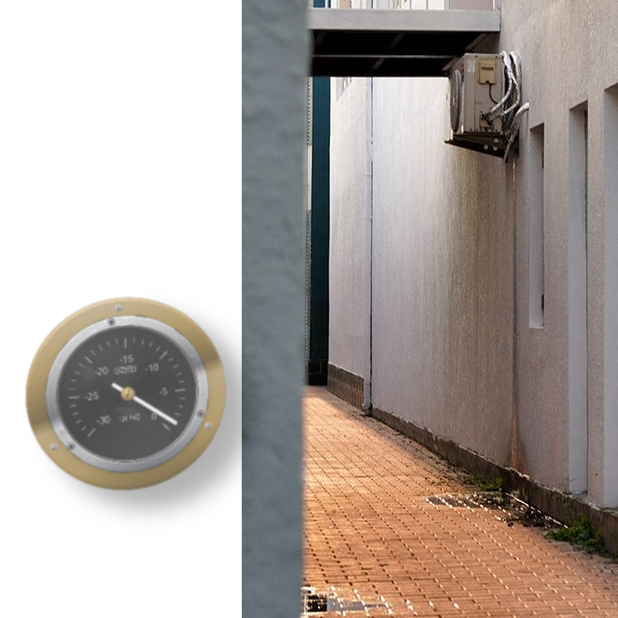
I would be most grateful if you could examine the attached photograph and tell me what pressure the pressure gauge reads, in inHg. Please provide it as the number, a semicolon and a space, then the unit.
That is -1; inHg
